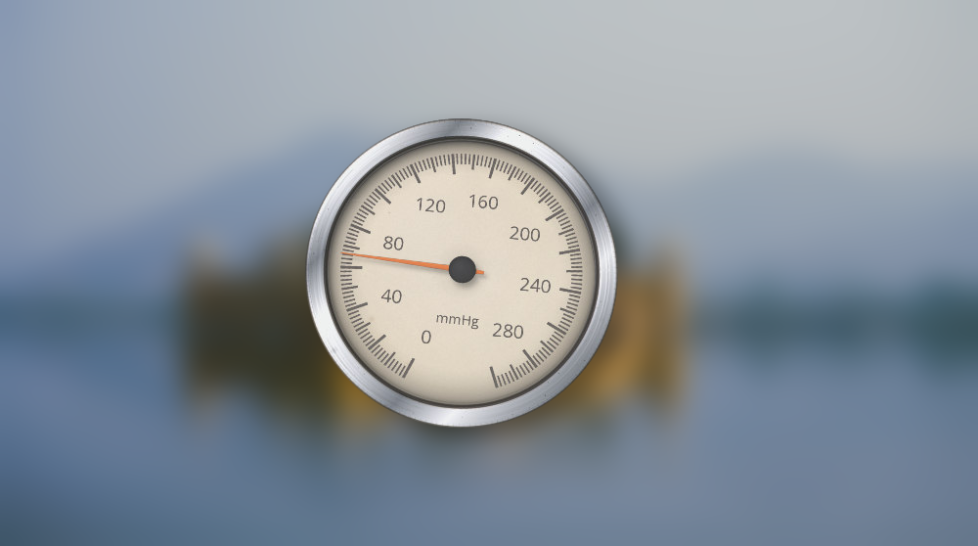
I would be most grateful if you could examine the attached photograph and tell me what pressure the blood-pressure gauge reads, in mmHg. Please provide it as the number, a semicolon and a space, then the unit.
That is 66; mmHg
